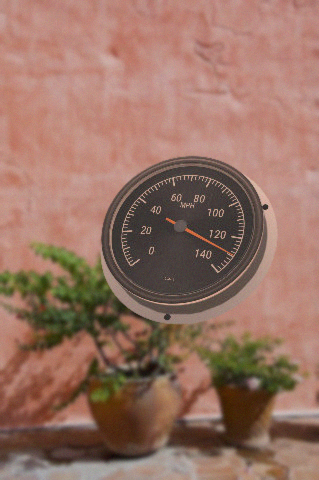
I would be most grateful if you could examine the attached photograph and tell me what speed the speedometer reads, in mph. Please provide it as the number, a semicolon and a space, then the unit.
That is 130; mph
